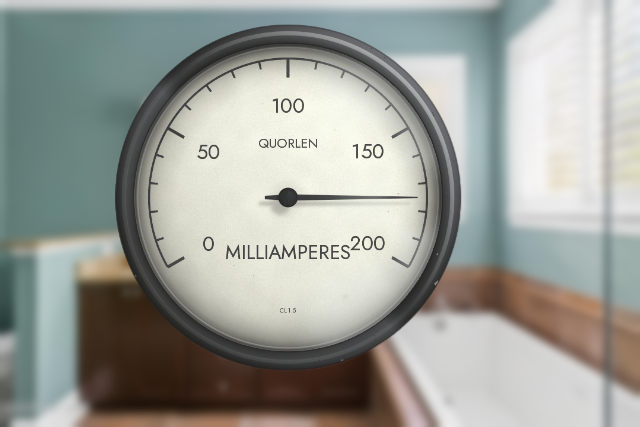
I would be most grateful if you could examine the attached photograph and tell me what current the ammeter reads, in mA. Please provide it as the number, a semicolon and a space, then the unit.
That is 175; mA
